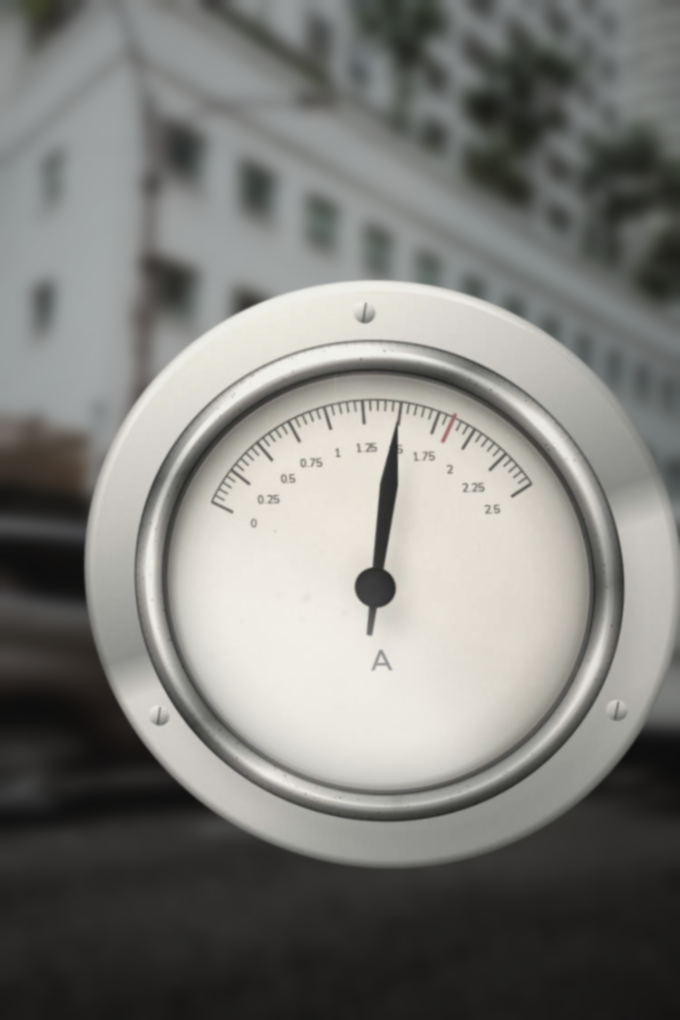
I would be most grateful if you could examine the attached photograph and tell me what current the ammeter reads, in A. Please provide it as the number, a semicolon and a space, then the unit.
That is 1.5; A
